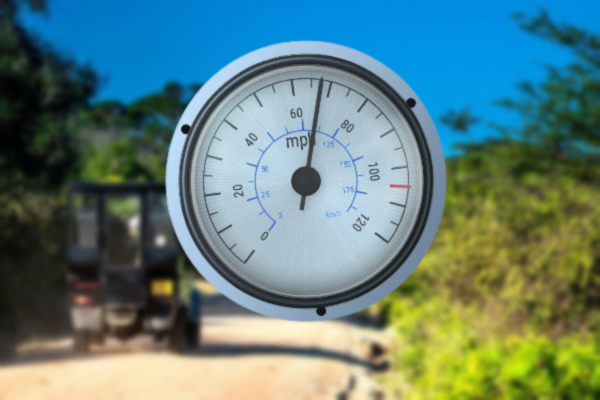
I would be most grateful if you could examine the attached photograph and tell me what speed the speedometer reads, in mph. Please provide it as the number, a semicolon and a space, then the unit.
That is 67.5; mph
